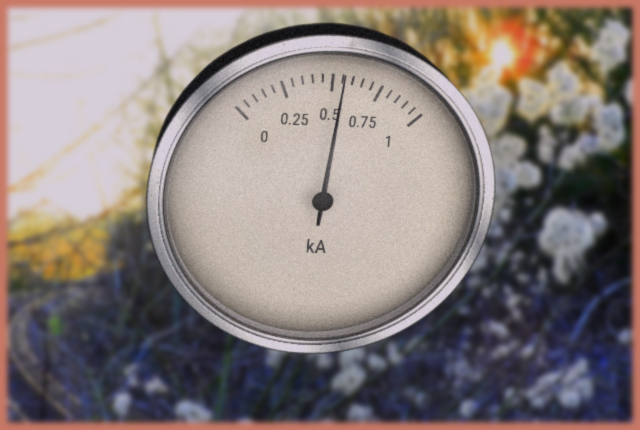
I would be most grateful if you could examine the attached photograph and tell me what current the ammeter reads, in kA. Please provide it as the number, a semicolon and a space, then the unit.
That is 0.55; kA
